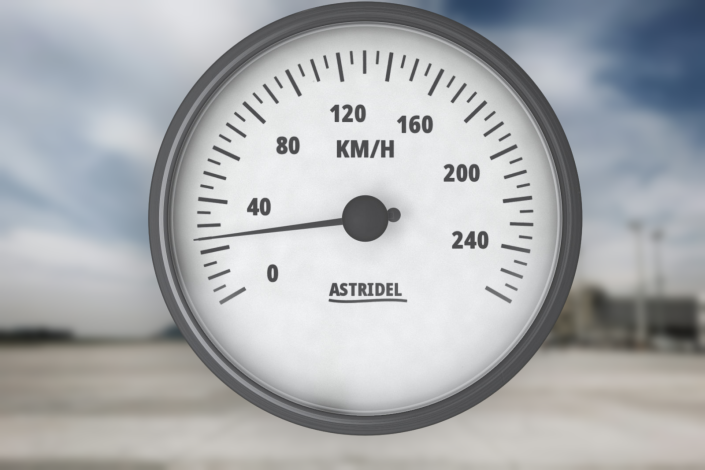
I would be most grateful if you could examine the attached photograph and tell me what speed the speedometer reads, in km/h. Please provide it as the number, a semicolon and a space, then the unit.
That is 25; km/h
